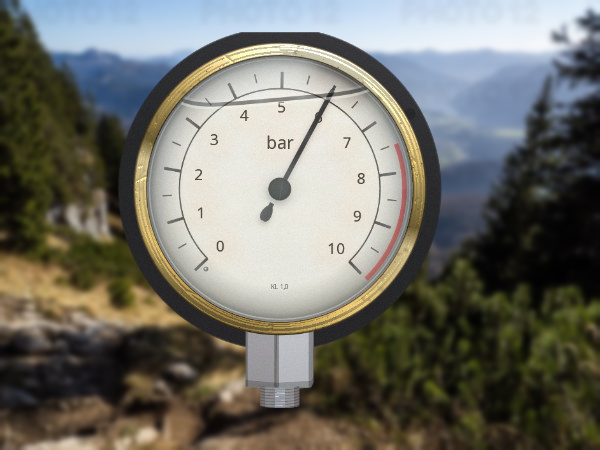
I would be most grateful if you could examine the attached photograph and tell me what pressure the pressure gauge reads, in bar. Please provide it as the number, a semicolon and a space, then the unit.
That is 6; bar
